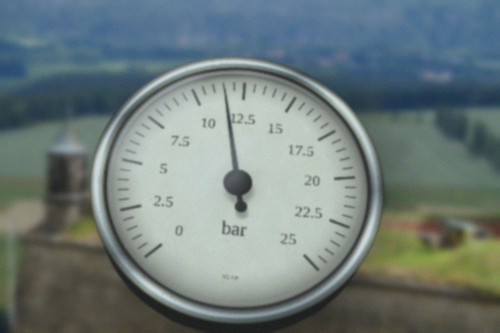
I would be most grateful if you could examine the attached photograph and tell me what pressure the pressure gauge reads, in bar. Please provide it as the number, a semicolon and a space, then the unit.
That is 11.5; bar
